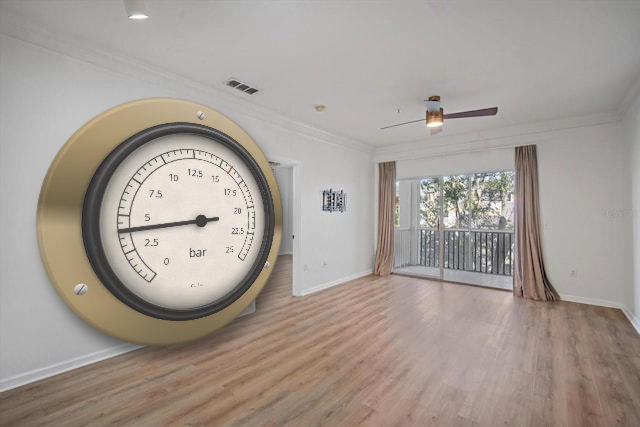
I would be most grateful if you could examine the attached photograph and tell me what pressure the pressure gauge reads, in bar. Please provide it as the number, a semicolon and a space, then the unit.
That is 4; bar
